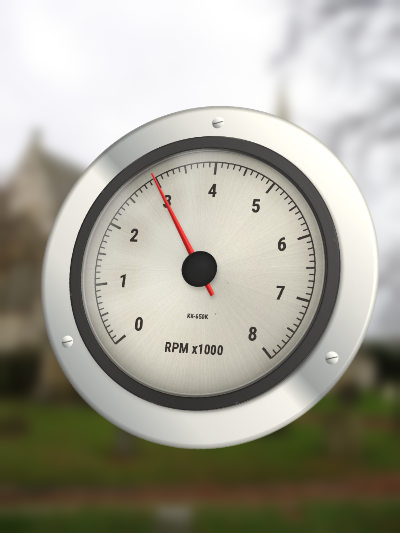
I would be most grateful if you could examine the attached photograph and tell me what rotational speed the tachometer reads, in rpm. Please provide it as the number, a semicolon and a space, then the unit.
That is 3000; rpm
